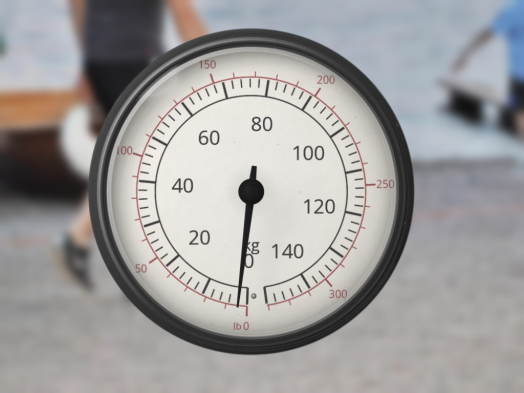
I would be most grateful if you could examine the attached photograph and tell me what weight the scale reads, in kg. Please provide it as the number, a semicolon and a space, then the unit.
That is 2; kg
